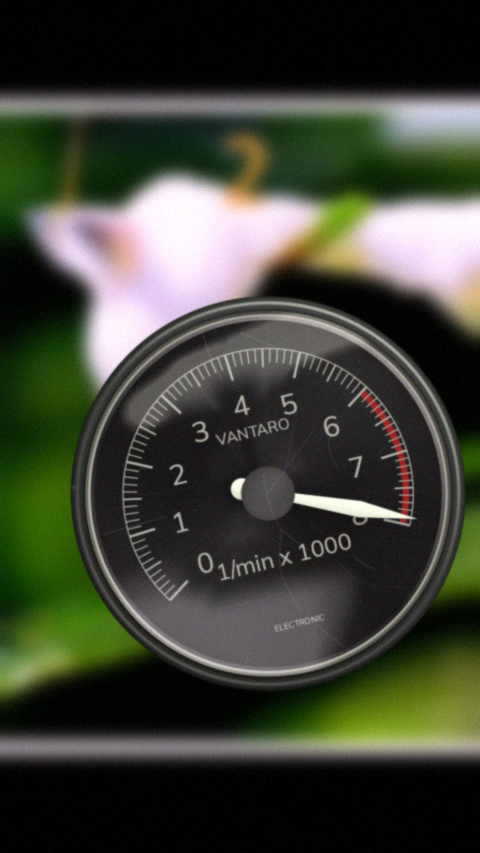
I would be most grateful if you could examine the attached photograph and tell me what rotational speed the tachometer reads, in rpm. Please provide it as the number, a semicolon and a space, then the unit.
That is 7900; rpm
